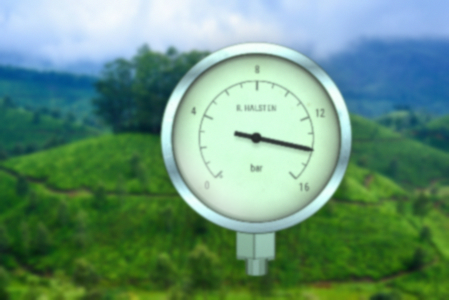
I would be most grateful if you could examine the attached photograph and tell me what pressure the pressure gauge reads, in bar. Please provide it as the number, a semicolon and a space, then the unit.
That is 14; bar
